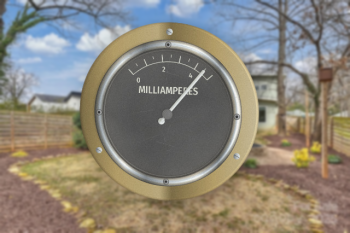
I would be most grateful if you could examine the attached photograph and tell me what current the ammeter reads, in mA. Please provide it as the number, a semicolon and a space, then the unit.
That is 4.5; mA
